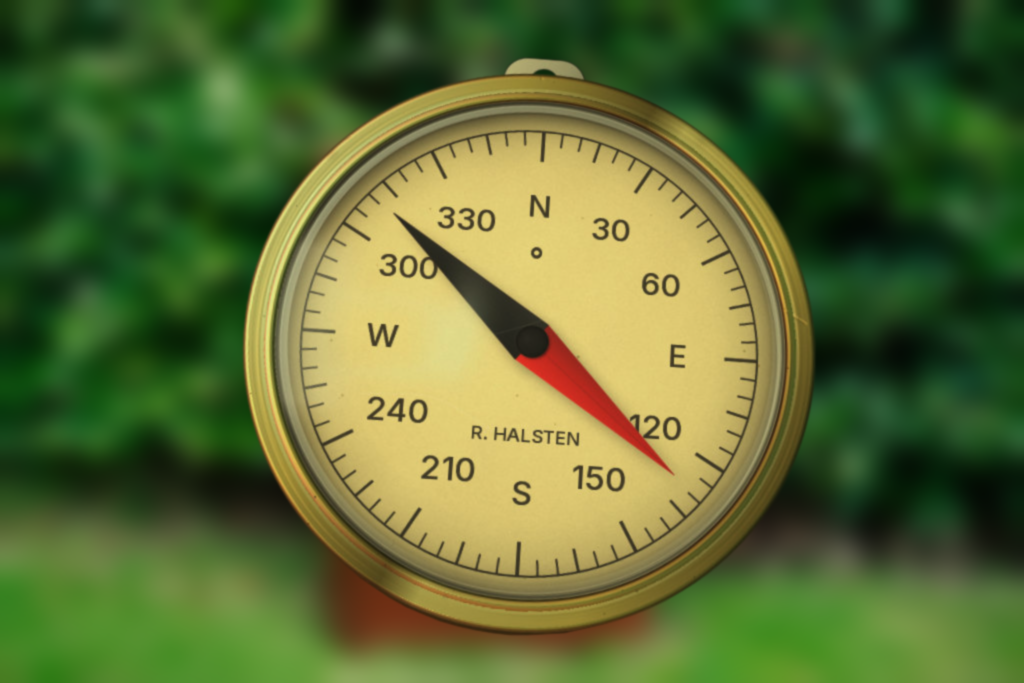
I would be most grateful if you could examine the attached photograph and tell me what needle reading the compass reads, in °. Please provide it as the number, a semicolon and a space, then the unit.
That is 130; °
